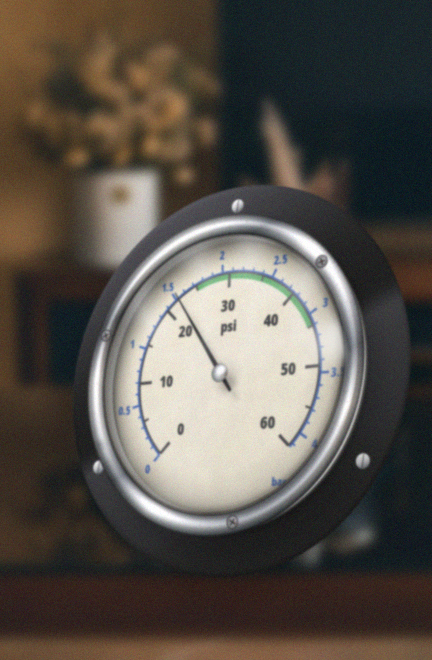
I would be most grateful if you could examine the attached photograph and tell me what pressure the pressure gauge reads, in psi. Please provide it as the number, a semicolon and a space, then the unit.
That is 22.5; psi
